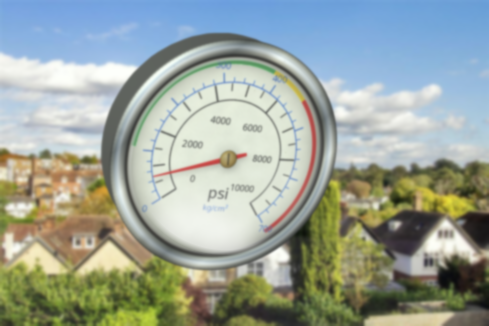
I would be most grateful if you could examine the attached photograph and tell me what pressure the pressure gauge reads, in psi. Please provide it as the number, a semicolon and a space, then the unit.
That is 750; psi
